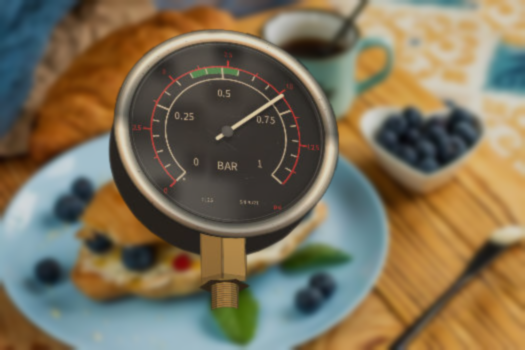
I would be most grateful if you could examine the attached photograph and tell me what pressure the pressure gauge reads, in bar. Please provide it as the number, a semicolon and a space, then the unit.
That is 0.7; bar
